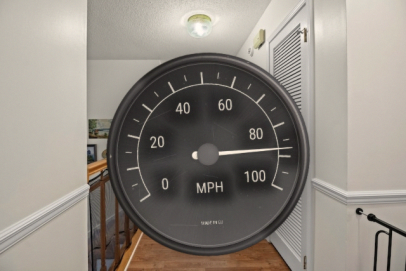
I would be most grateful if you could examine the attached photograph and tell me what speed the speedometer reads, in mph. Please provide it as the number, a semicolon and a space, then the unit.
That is 87.5; mph
